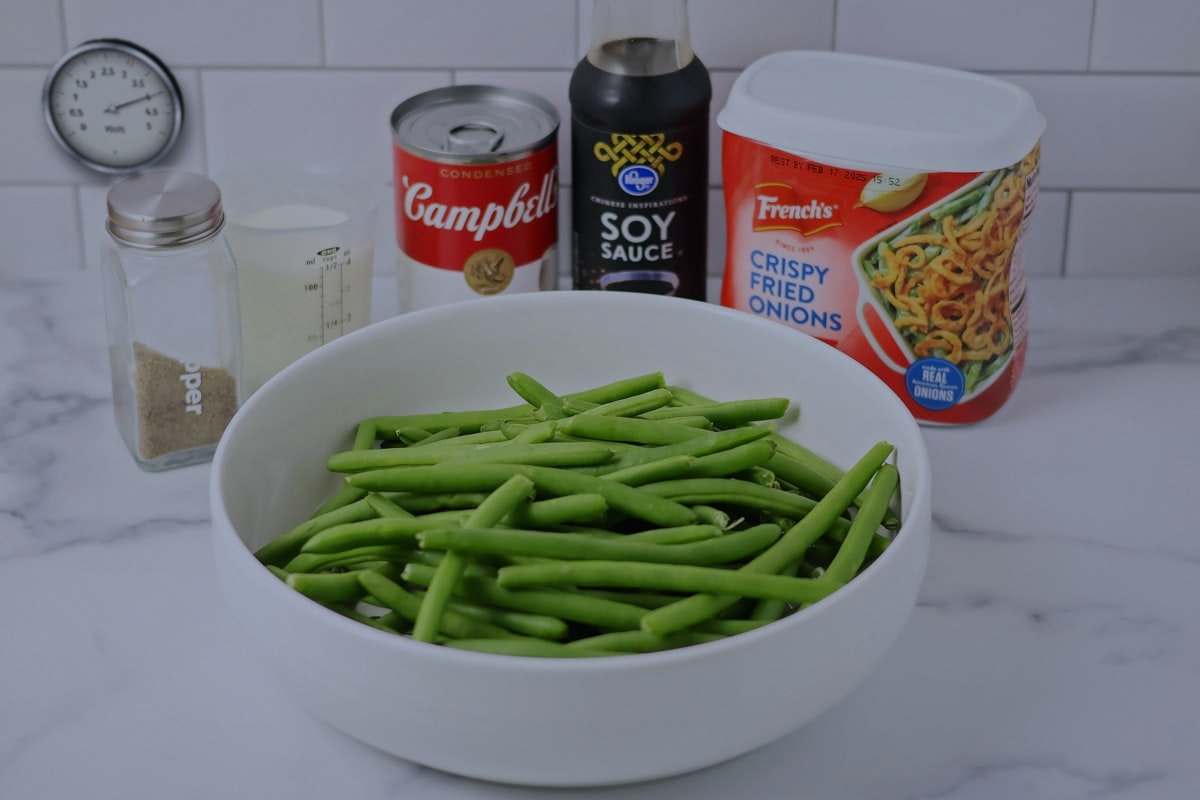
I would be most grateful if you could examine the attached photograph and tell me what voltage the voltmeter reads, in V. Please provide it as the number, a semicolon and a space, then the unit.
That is 4; V
